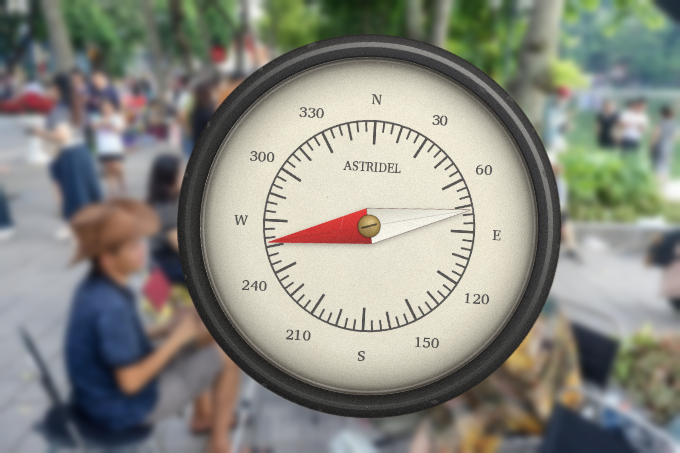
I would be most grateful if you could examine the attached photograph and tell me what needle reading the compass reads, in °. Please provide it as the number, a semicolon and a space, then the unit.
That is 257.5; °
